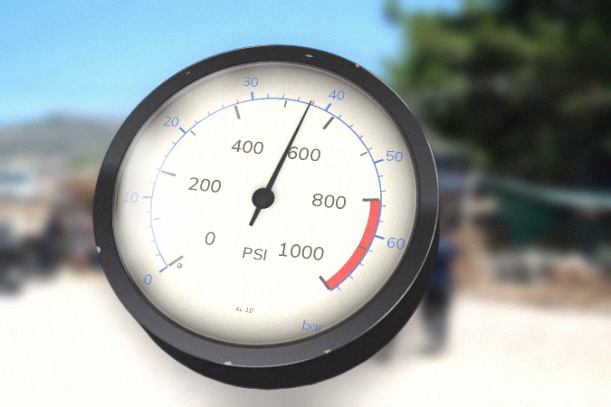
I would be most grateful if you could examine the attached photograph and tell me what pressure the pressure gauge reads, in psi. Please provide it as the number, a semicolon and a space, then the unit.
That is 550; psi
